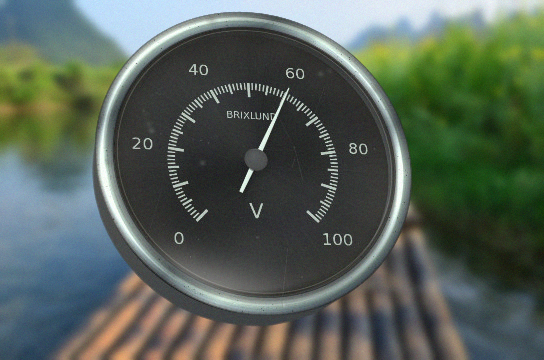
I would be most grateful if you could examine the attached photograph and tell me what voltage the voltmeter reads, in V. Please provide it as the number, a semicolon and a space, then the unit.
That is 60; V
